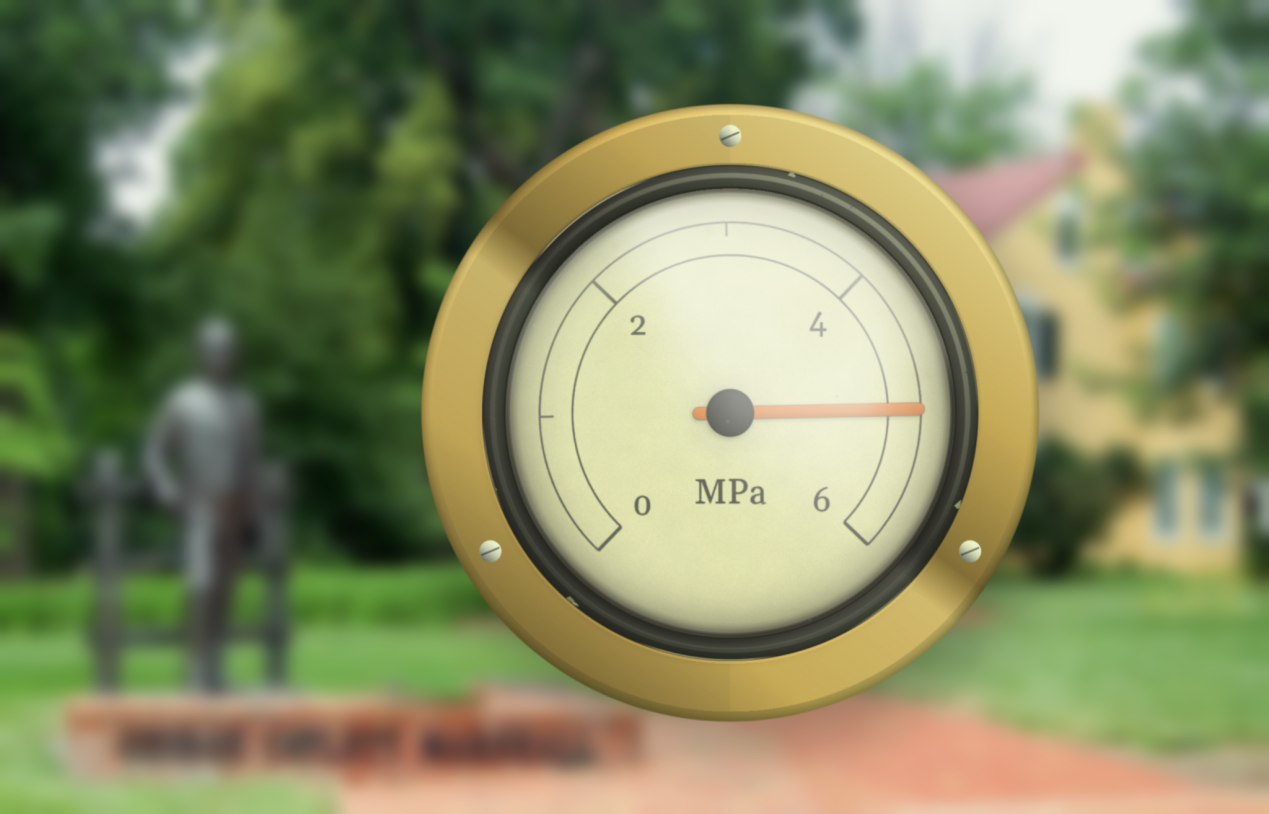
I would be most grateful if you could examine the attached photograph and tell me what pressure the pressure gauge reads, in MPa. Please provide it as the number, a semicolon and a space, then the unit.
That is 5; MPa
